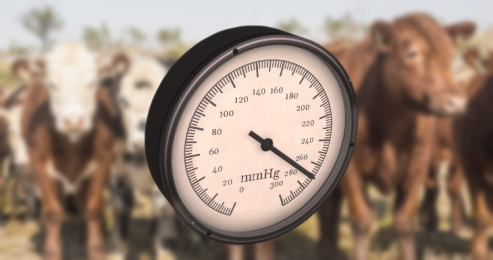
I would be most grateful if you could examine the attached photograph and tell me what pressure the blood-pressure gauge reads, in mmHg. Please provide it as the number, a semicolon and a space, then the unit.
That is 270; mmHg
